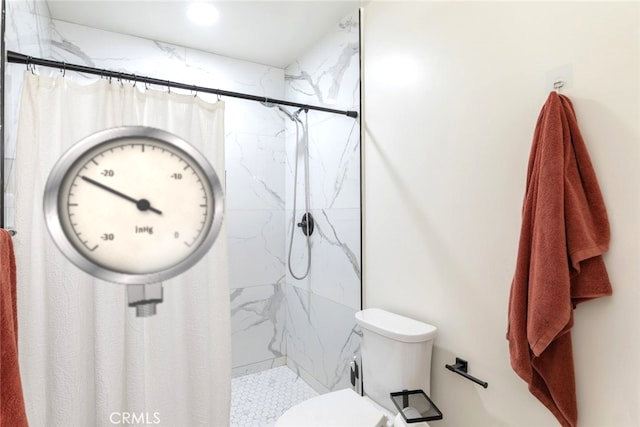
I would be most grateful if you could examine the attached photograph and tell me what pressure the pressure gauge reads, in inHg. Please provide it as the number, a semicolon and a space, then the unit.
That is -22; inHg
